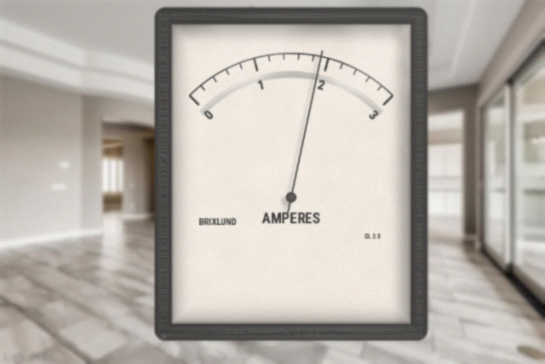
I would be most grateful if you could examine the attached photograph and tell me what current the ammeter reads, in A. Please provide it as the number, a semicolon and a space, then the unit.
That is 1.9; A
